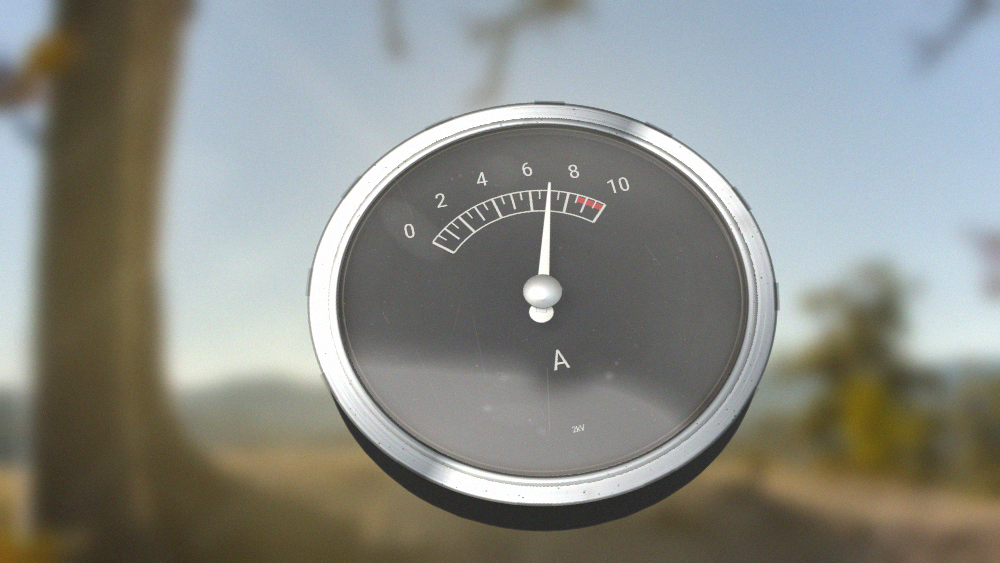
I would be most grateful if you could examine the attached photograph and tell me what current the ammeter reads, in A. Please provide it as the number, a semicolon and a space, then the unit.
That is 7; A
